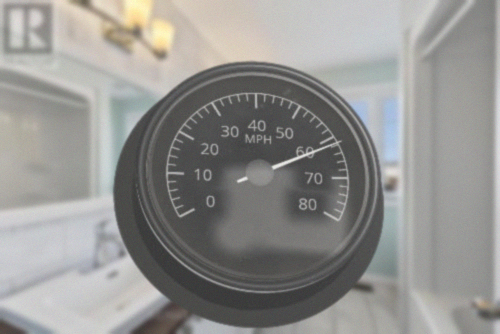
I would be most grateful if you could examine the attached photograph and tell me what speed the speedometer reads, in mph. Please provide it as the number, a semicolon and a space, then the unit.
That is 62; mph
